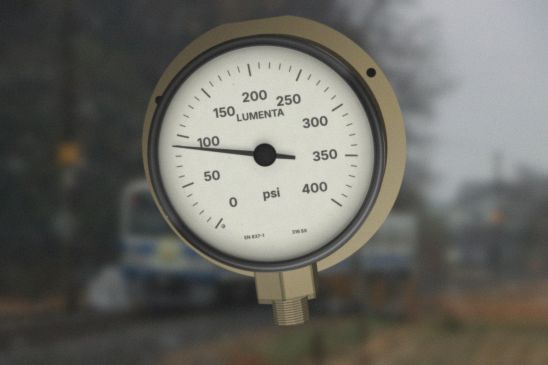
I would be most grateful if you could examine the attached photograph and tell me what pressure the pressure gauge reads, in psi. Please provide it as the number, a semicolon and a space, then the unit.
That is 90; psi
